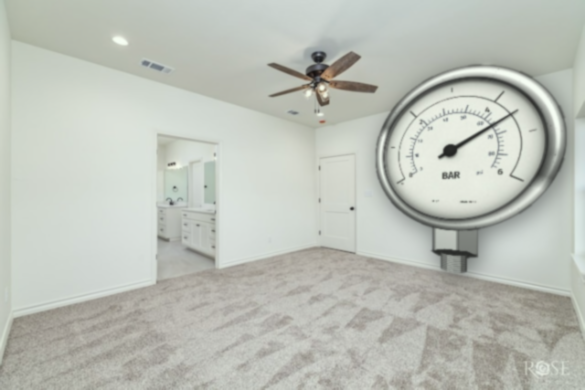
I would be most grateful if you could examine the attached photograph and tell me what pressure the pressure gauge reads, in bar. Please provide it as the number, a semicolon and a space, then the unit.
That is 4.5; bar
